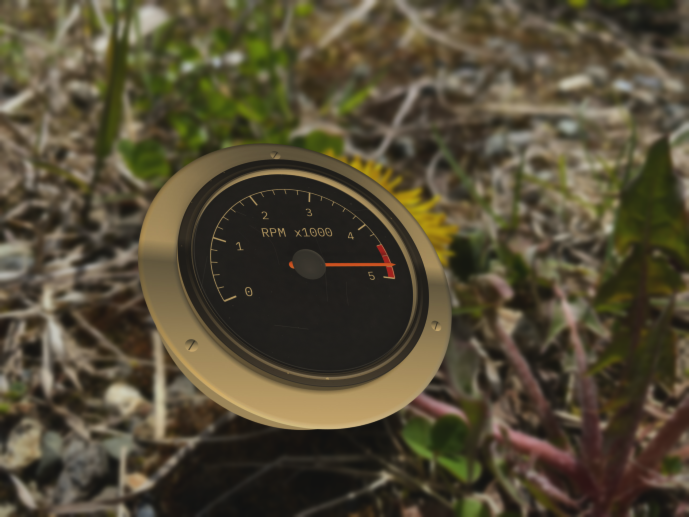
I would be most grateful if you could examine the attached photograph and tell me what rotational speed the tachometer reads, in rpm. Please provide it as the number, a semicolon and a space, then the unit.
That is 4800; rpm
